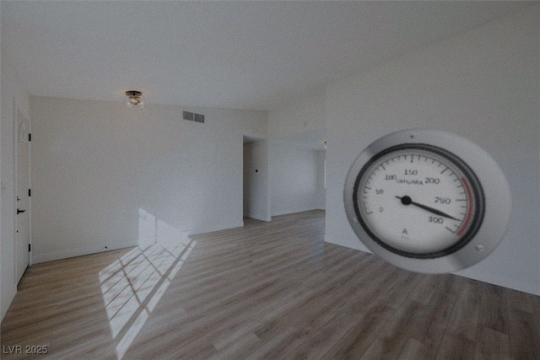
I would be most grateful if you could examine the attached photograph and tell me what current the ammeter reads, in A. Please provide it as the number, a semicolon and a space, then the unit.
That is 280; A
